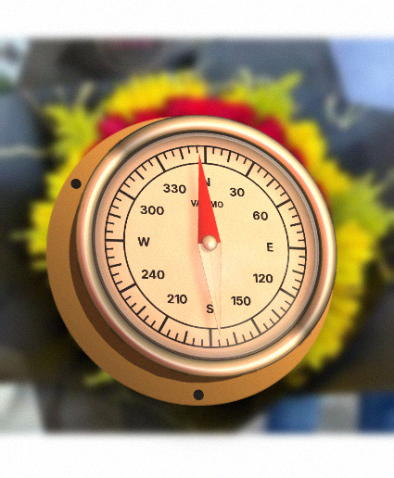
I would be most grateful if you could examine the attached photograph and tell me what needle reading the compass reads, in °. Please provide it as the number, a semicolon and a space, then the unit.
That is 355; °
